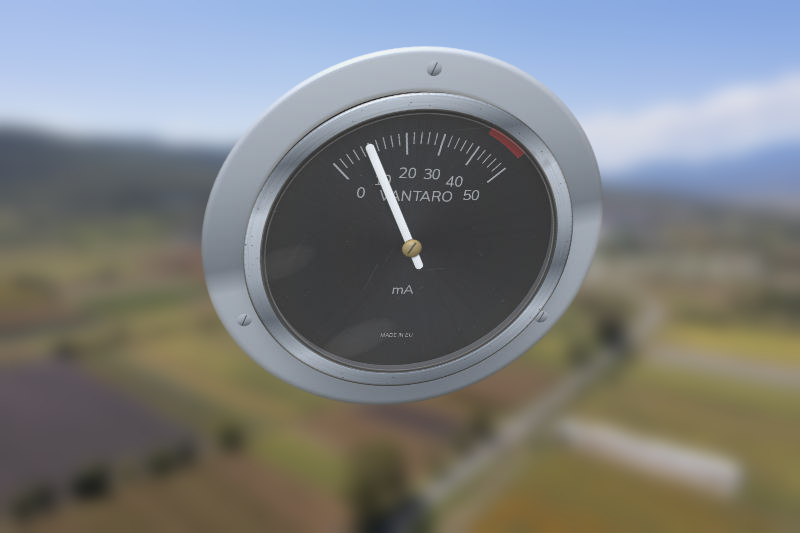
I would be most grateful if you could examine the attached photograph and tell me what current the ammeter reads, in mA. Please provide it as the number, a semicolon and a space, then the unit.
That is 10; mA
